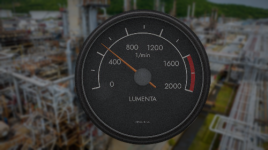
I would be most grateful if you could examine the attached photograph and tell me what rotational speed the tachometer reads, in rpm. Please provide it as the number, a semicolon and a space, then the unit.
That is 500; rpm
